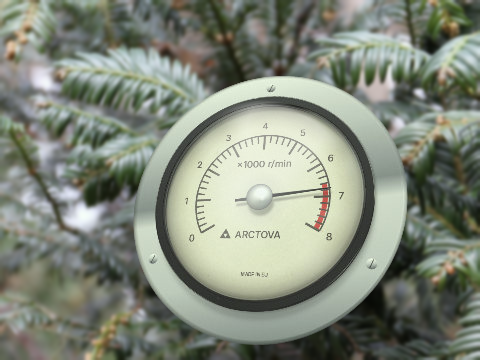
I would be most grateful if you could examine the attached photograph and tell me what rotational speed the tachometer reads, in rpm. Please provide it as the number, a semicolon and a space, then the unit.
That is 6800; rpm
